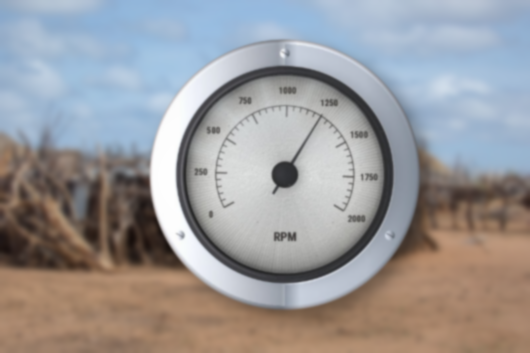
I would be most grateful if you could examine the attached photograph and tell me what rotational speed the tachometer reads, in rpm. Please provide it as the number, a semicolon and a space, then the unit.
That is 1250; rpm
